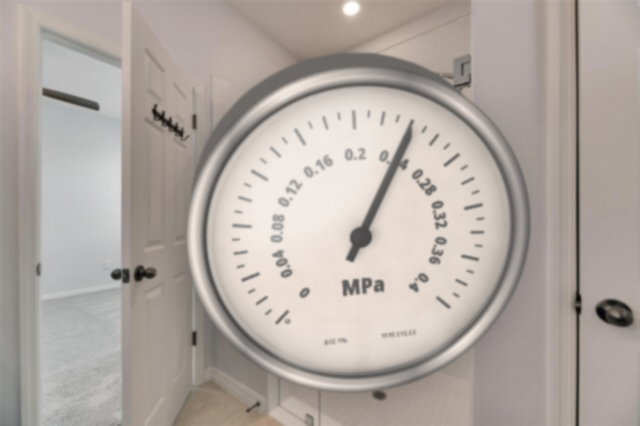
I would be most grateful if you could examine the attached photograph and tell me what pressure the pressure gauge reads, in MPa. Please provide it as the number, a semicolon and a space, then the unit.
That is 0.24; MPa
